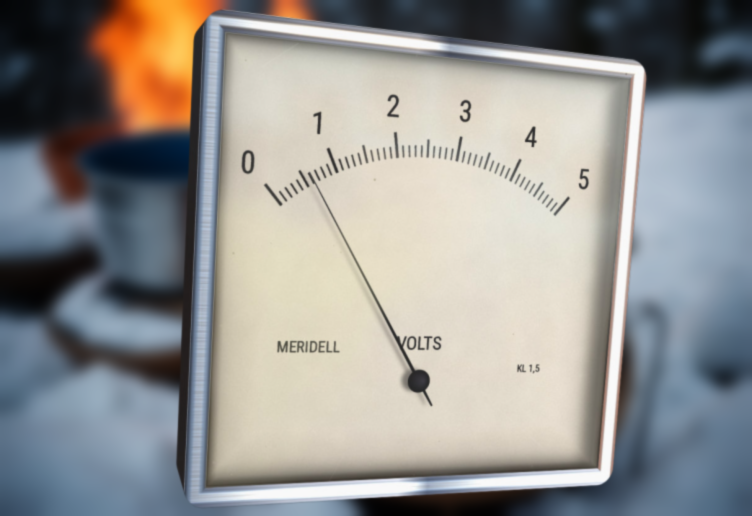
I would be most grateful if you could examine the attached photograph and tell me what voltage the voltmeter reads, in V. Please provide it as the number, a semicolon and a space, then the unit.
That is 0.6; V
